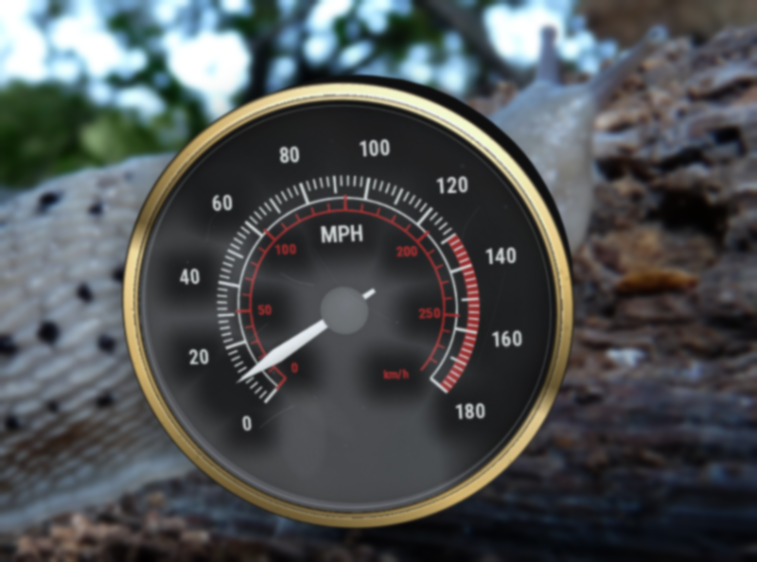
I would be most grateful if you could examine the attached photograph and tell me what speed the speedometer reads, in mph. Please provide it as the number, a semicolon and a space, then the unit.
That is 10; mph
